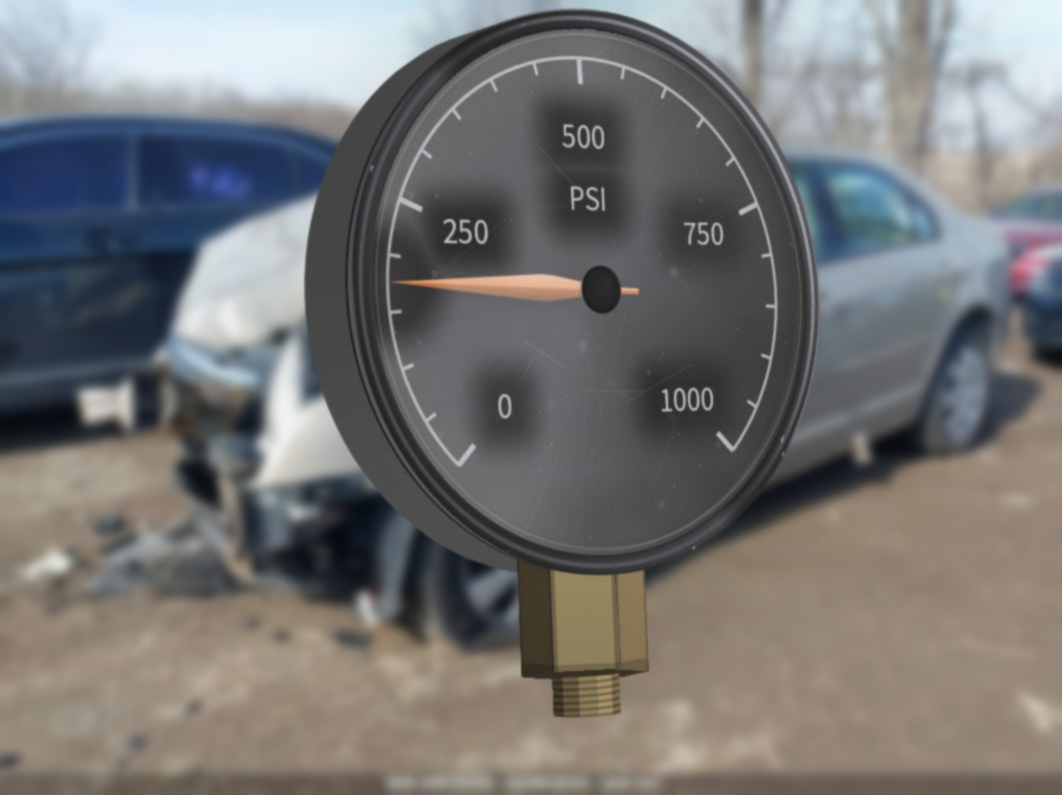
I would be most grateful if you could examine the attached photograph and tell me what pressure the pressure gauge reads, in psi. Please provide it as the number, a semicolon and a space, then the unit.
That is 175; psi
